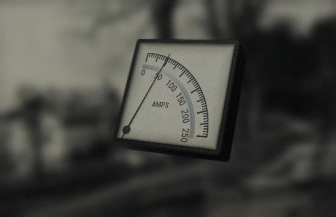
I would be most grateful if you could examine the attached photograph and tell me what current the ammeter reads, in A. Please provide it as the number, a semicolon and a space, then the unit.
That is 50; A
